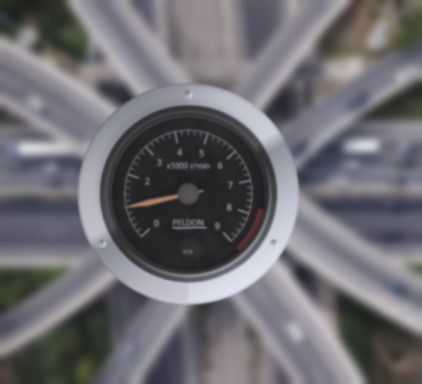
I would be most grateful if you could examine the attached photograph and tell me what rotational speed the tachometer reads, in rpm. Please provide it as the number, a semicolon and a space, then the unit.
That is 1000; rpm
